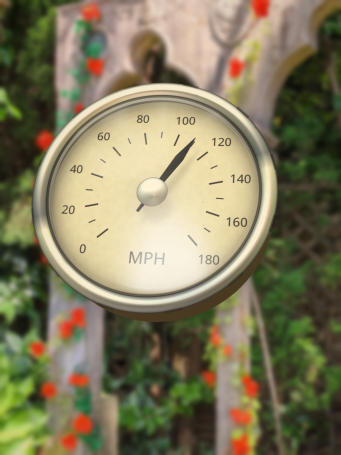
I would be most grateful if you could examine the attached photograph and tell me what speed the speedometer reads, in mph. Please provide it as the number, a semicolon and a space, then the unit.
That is 110; mph
